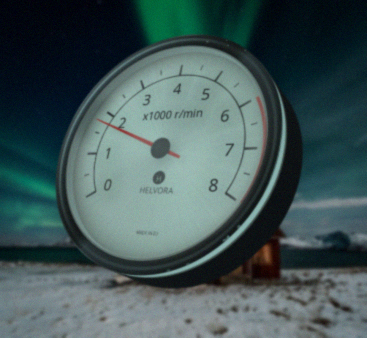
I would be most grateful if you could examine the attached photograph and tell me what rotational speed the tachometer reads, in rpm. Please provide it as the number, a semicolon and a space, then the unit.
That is 1750; rpm
